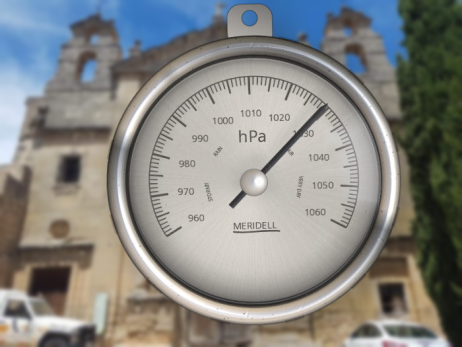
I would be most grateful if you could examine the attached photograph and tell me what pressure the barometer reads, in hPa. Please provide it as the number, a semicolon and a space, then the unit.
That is 1029; hPa
